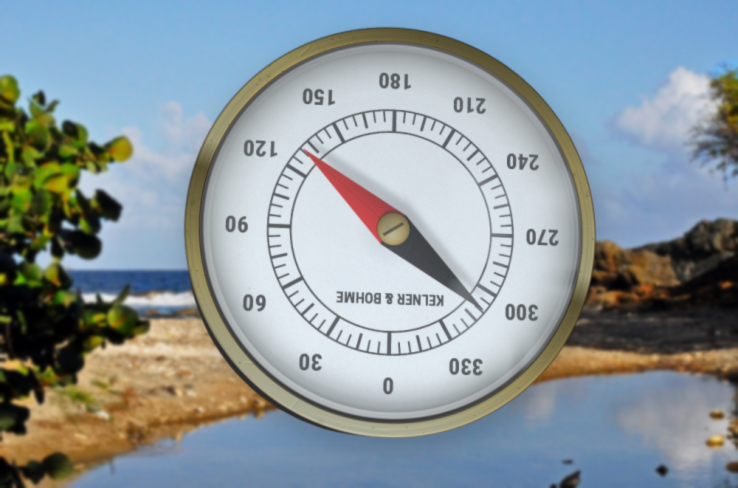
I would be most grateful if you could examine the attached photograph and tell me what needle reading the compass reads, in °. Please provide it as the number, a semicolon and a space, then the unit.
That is 130; °
